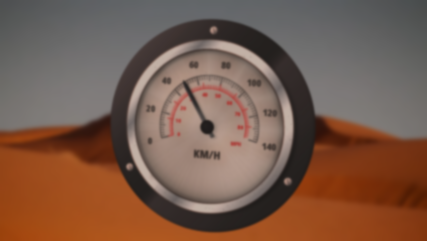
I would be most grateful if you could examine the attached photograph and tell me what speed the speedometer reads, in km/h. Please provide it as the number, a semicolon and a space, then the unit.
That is 50; km/h
